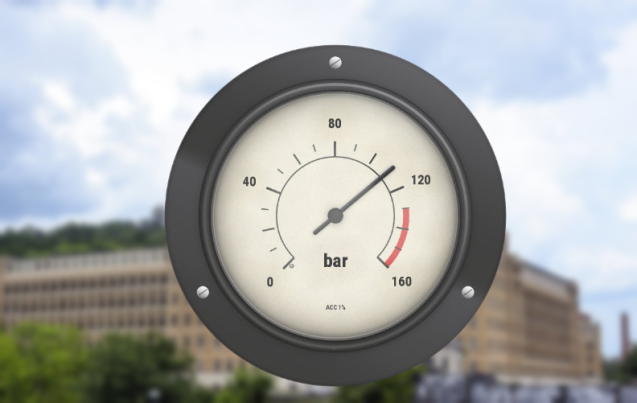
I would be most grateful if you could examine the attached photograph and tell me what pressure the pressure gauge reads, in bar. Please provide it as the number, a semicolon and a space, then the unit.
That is 110; bar
